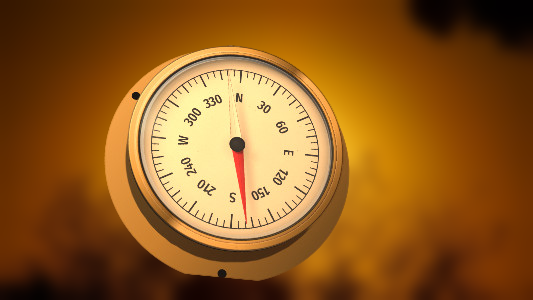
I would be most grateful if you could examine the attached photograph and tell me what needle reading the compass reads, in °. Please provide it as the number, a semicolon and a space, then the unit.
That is 170; °
